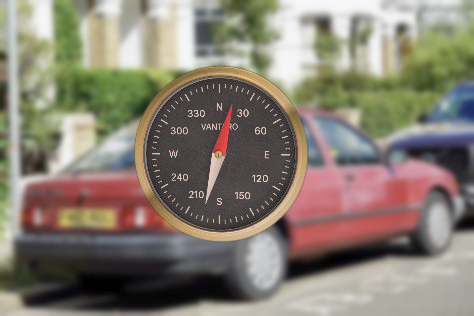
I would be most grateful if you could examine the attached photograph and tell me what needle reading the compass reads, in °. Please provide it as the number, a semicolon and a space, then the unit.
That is 15; °
